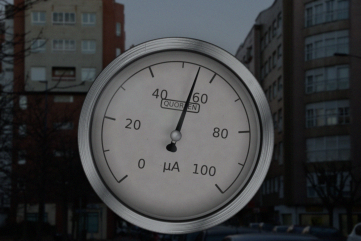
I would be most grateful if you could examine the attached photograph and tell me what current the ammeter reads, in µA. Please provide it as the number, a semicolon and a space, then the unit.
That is 55; µA
